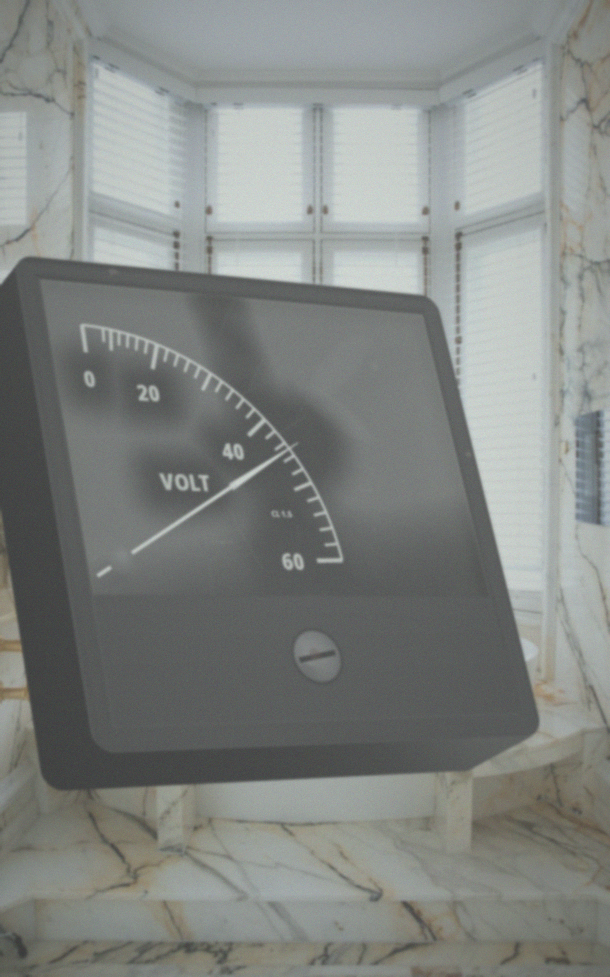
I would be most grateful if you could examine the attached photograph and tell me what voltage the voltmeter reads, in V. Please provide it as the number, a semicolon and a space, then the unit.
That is 45; V
